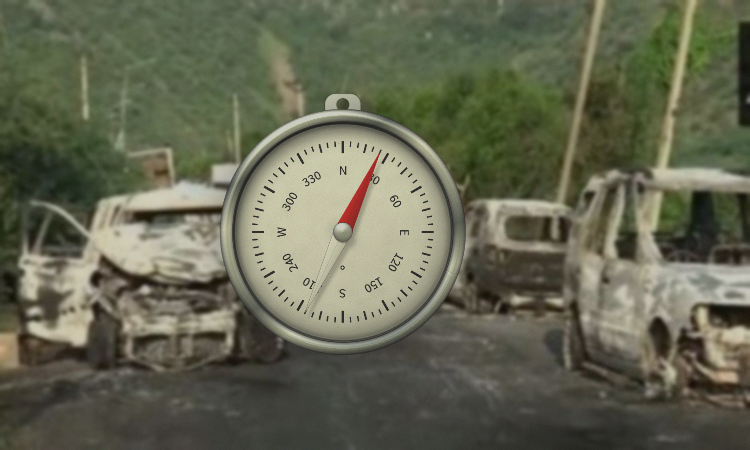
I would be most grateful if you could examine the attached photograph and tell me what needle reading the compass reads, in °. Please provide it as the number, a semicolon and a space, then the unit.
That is 25; °
